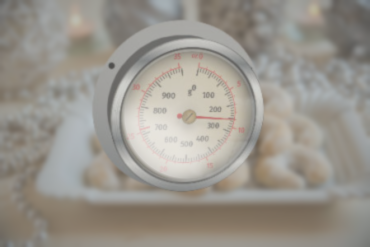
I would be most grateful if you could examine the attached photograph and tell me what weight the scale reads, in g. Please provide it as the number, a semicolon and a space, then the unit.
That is 250; g
